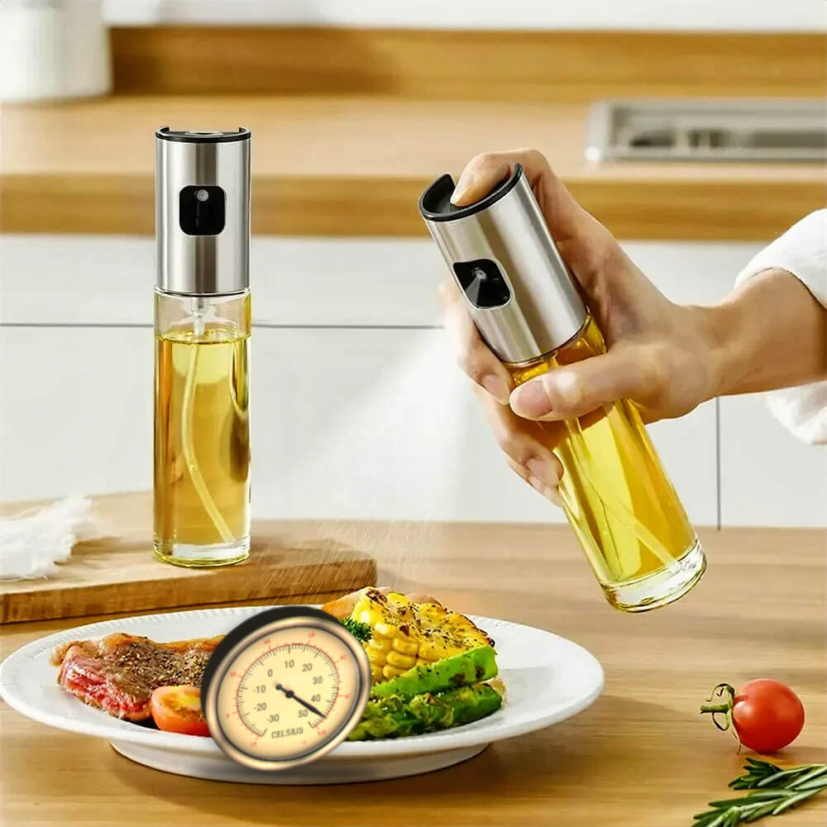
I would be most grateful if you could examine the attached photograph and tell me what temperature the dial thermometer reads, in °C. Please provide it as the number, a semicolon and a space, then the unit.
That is 45; °C
